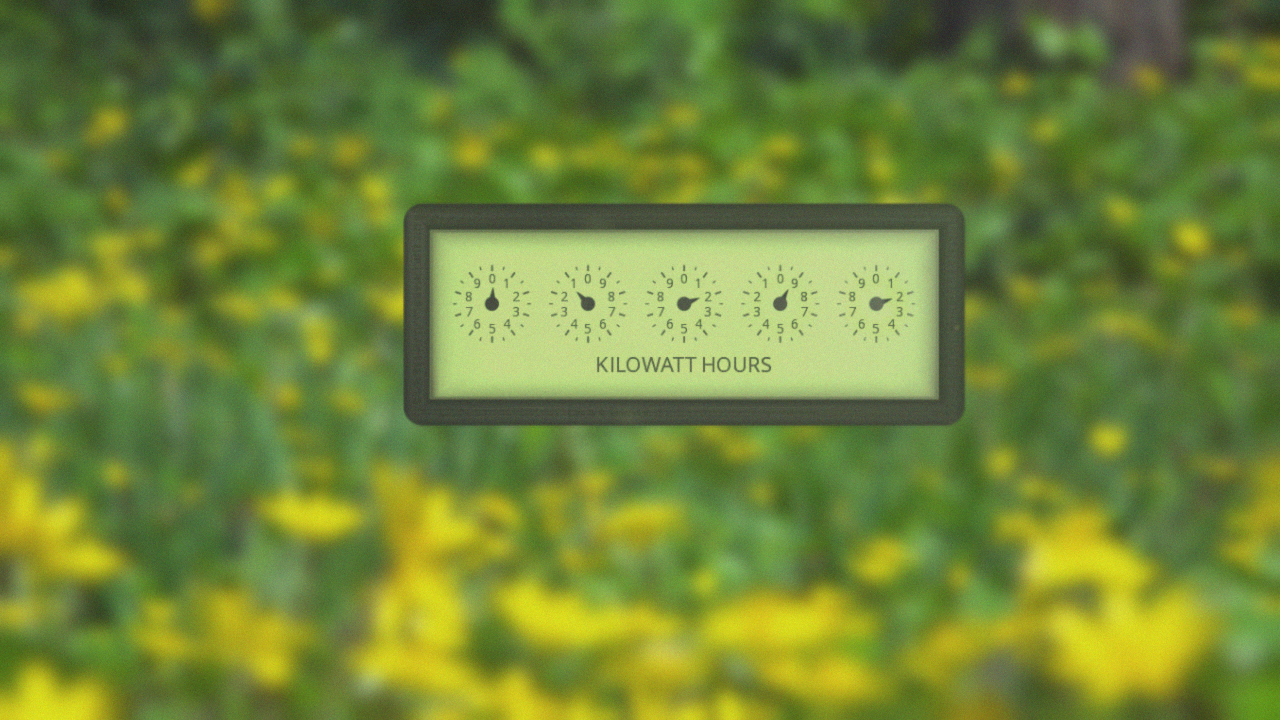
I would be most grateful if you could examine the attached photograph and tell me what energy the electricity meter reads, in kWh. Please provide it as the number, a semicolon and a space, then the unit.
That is 1192; kWh
